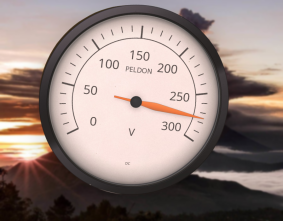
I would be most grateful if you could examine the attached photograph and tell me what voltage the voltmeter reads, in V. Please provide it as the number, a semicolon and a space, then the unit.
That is 275; V
